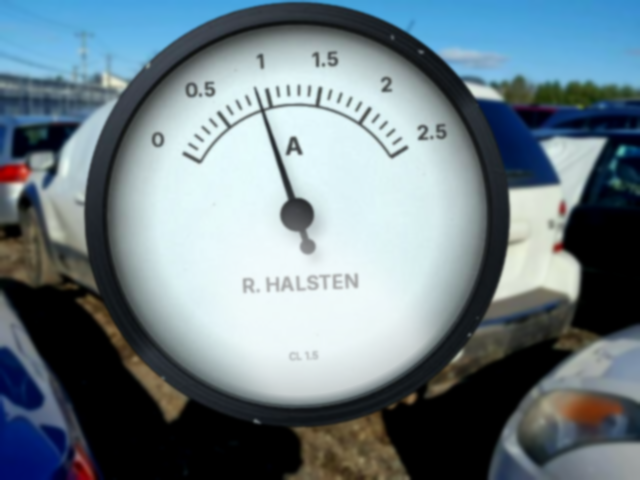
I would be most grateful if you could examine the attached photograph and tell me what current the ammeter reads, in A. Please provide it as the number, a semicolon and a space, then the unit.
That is 0.9; A
